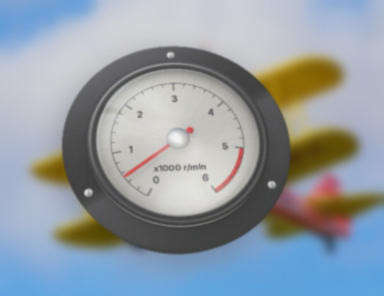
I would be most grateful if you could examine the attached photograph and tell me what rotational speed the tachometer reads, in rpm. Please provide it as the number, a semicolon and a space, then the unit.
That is 500; rpm
